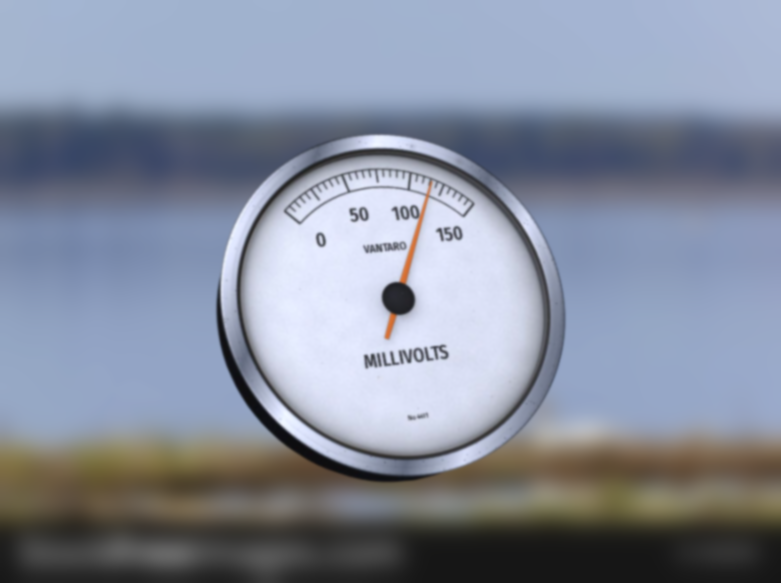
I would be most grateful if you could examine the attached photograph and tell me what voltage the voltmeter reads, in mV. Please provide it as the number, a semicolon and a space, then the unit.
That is 115; mV
